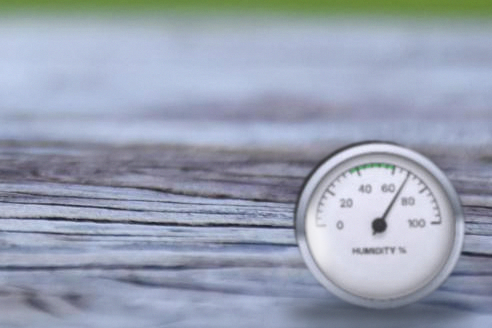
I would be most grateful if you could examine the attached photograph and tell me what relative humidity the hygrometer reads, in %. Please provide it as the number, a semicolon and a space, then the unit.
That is 68; %
